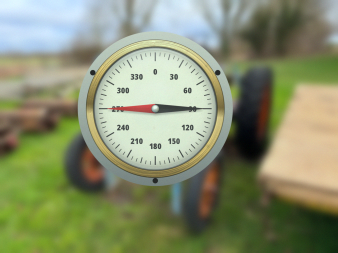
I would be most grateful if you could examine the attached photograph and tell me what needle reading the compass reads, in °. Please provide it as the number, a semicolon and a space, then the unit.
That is 270; °
